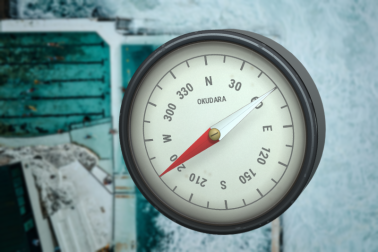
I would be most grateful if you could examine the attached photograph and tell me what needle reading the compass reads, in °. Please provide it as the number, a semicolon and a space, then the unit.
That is 240; °
